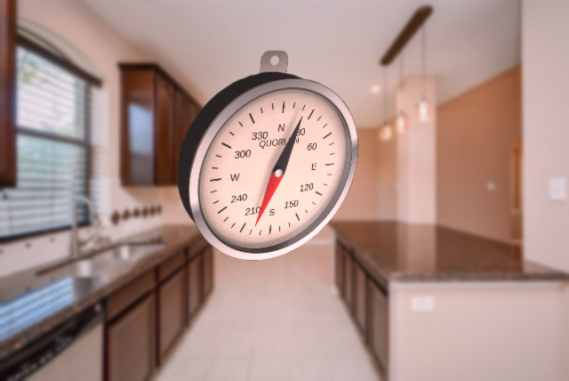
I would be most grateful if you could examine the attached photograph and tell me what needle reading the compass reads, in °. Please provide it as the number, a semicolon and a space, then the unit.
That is 200; °
